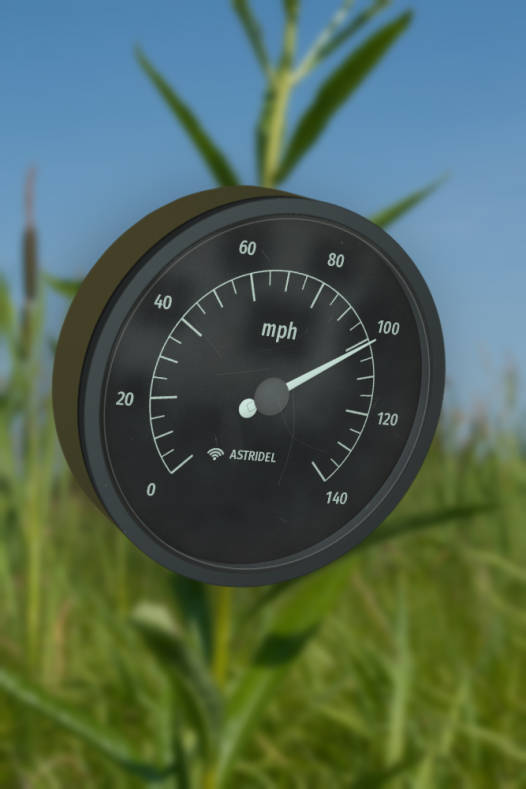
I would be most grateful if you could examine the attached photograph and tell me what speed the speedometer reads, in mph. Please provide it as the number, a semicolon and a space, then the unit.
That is 100; mph
